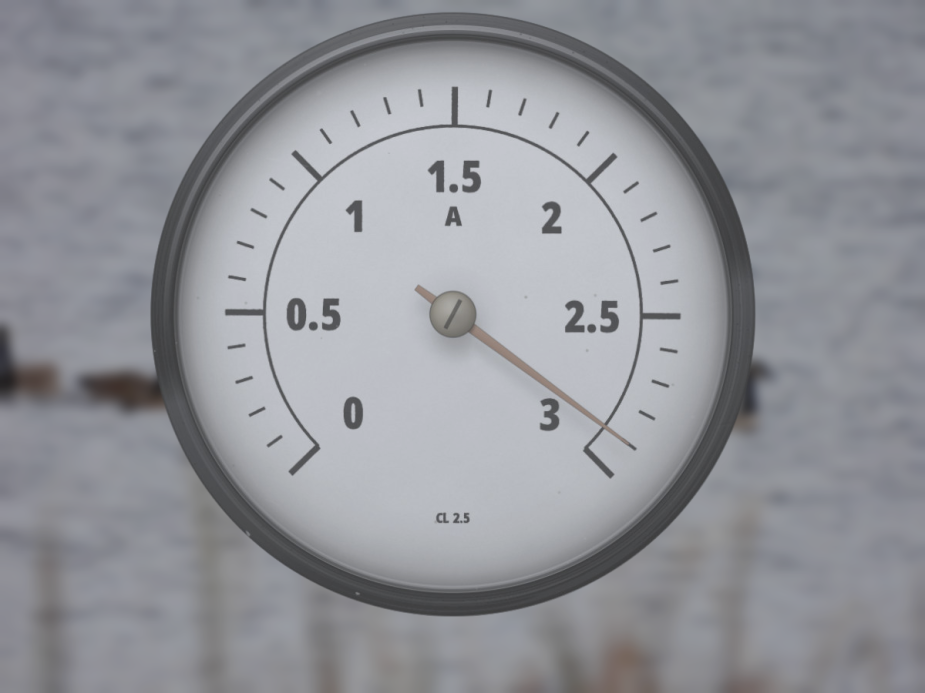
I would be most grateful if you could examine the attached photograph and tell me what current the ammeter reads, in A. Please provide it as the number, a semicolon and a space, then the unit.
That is 2.9; A
